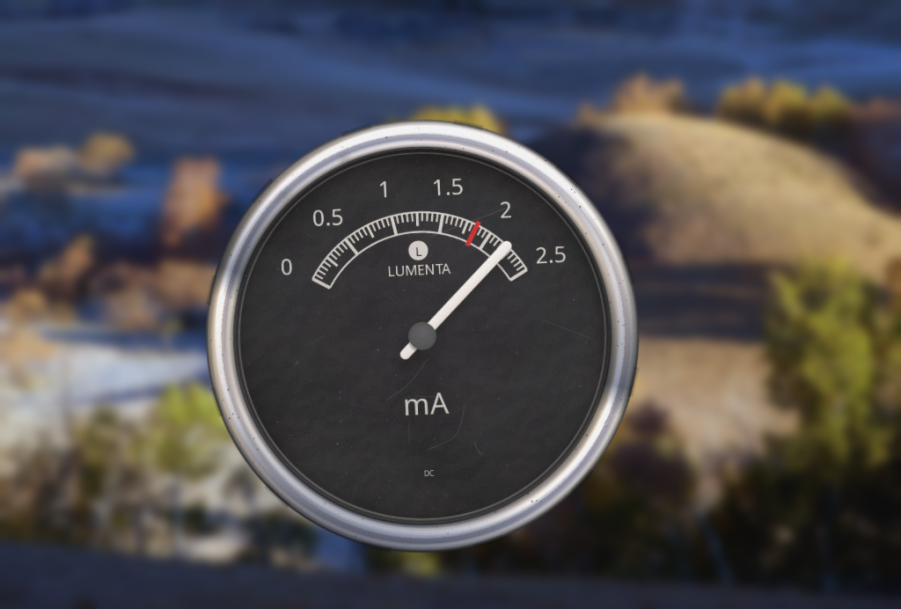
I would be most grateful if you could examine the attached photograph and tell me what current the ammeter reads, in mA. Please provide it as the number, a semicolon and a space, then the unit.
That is 2.2; mA
